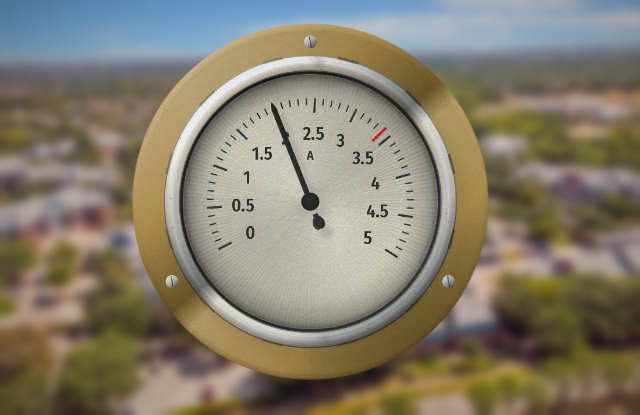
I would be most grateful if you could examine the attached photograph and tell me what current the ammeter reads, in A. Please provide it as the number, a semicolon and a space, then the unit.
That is 2; A
